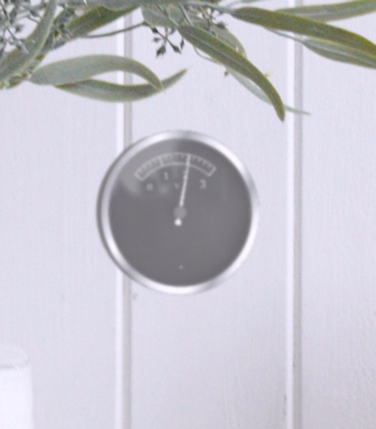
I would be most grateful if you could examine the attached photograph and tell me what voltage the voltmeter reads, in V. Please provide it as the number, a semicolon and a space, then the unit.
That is 2; V
